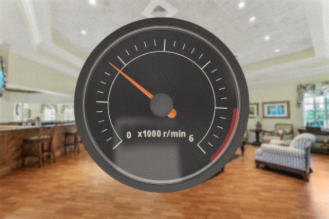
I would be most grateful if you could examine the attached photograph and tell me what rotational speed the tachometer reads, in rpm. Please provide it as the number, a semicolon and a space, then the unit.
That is 1800; rpm
